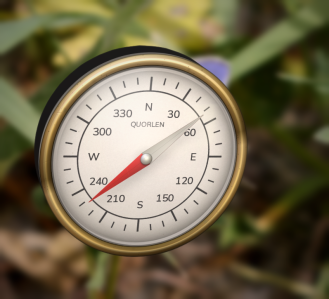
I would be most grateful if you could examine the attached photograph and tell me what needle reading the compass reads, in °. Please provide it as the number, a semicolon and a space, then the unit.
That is 230; °
